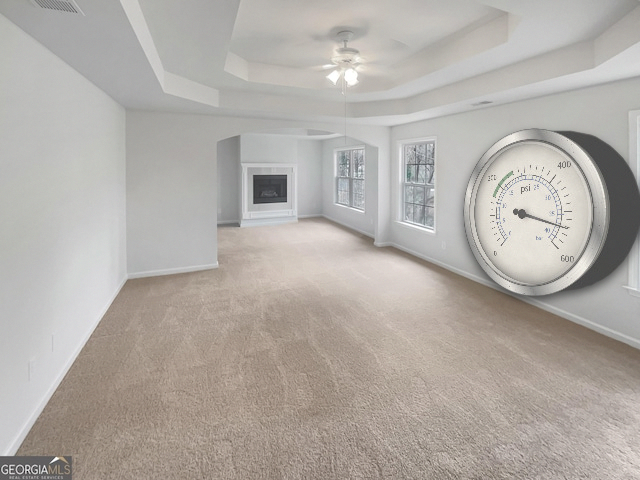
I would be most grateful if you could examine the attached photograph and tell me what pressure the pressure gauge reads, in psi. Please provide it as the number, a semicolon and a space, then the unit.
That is 540; psi
